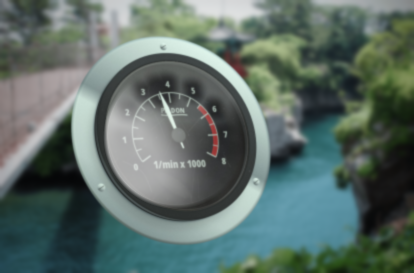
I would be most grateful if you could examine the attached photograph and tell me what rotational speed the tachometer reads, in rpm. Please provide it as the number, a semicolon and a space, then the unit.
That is 3500; rpm
